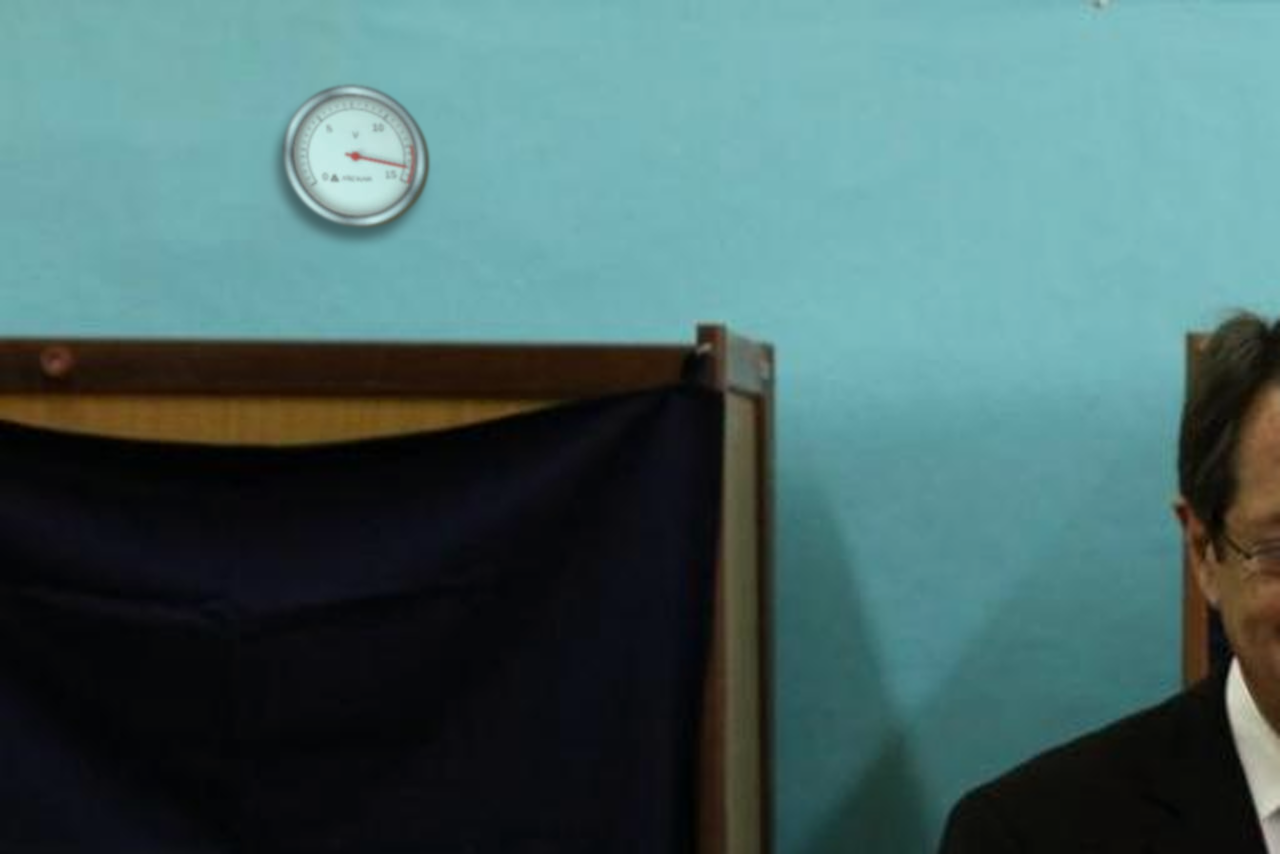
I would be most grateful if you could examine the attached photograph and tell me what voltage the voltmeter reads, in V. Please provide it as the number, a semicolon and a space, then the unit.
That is 14; V
